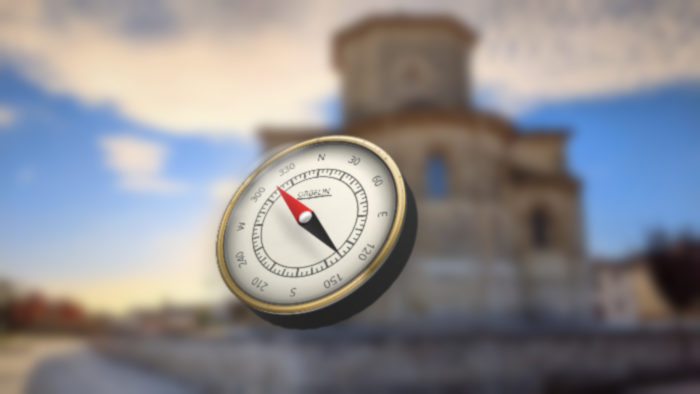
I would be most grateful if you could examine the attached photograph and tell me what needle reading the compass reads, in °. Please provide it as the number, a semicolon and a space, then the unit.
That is 315; °
